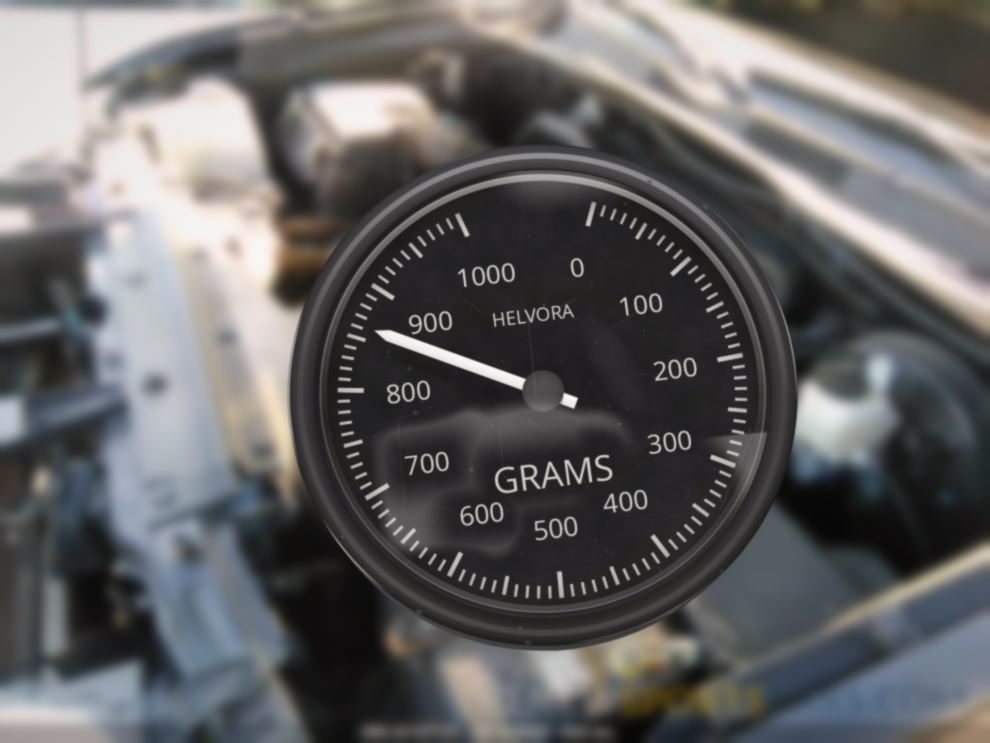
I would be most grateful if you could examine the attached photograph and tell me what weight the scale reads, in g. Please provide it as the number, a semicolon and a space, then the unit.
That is 860; g
